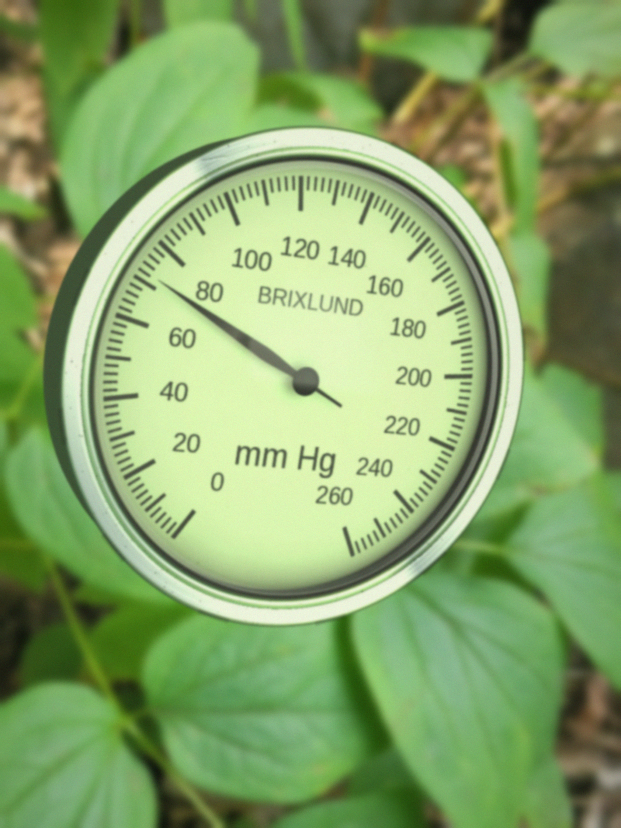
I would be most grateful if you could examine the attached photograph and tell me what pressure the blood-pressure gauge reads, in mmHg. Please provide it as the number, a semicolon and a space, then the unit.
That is 72; mmHg
